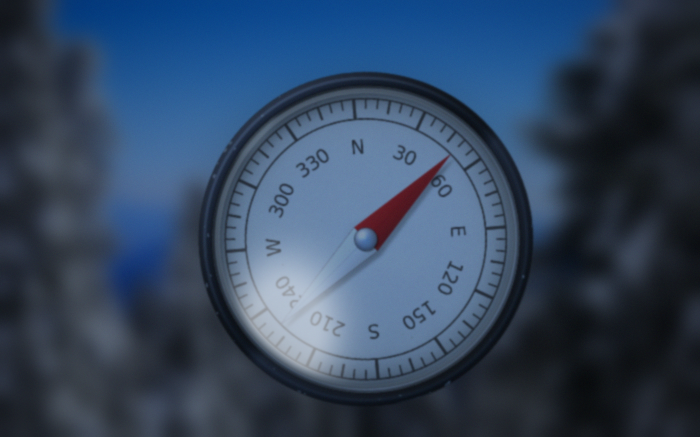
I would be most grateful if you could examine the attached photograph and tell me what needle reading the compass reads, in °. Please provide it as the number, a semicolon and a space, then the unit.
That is 50; °
